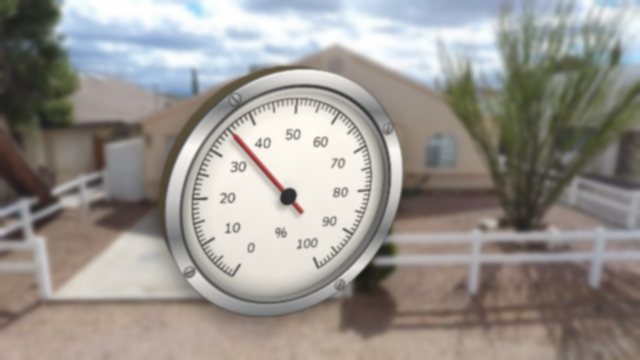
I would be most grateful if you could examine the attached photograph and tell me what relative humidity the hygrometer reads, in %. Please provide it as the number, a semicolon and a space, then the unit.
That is 35; %
